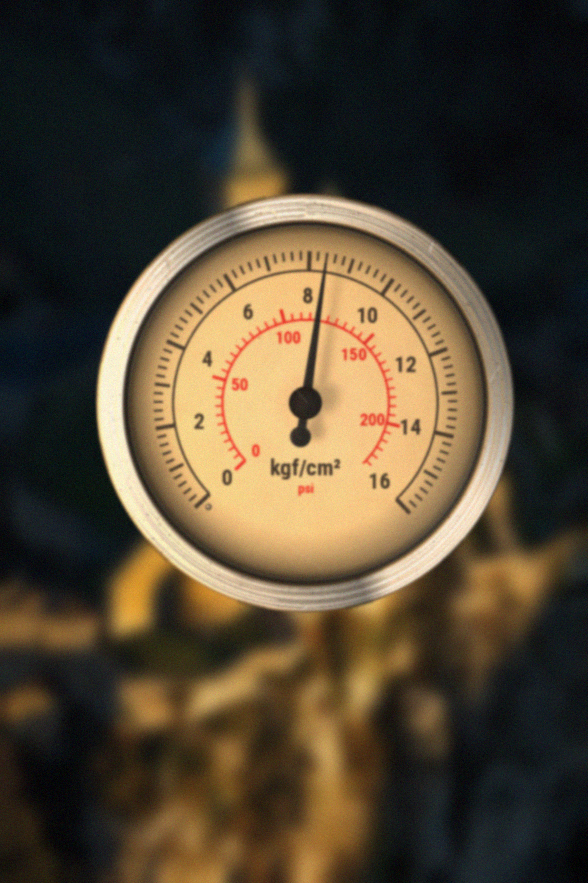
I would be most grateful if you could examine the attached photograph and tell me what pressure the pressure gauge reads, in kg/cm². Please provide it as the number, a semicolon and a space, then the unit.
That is 8.4; kg/cm²
